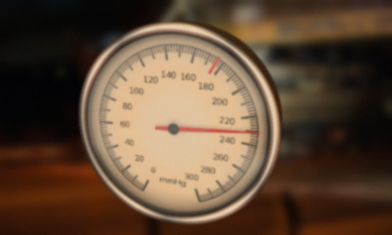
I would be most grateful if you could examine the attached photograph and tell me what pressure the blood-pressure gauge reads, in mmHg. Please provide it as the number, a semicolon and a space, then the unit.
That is 230; mmHg
